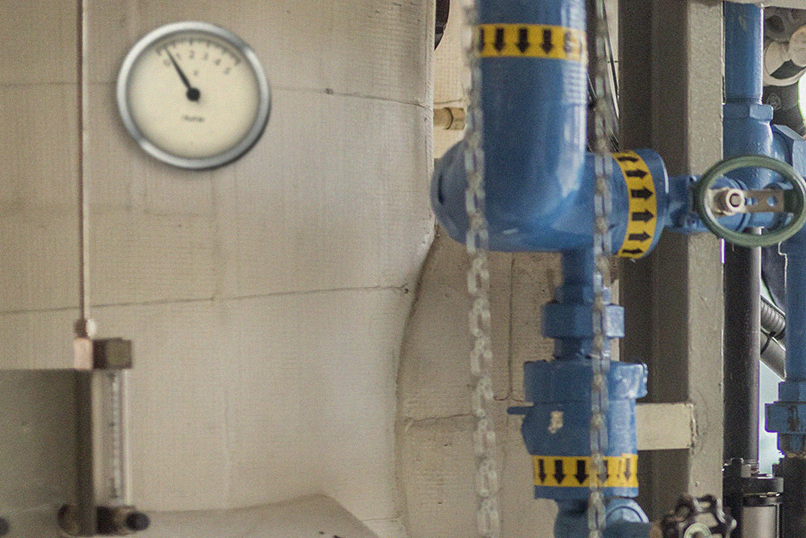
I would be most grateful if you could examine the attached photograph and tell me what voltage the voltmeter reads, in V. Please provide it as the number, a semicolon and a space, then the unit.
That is 0.5; V
